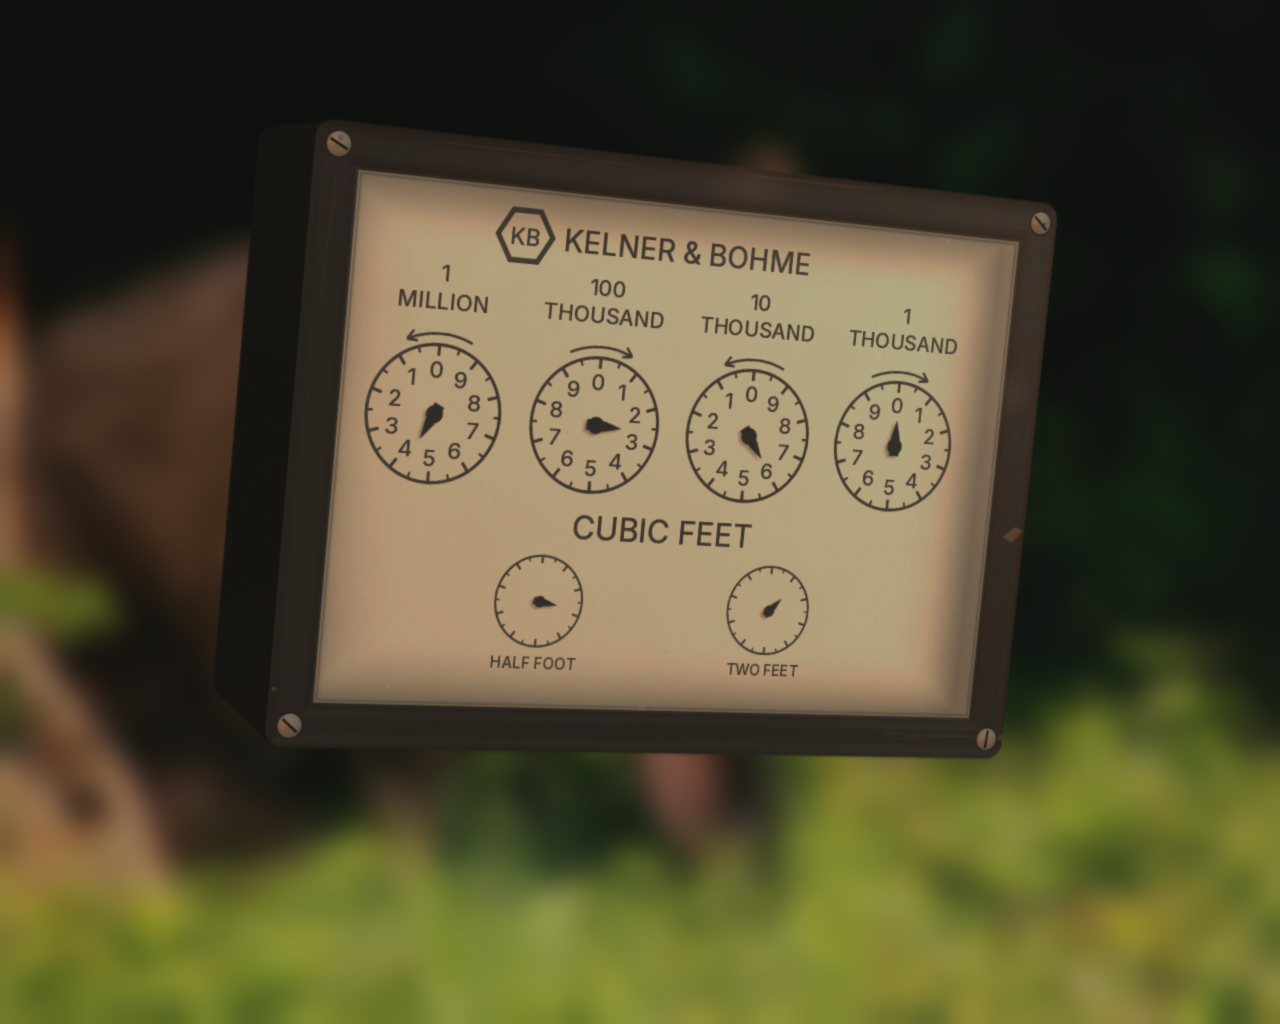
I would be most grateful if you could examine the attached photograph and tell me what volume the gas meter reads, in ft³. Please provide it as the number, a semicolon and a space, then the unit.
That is 426000; ft³
